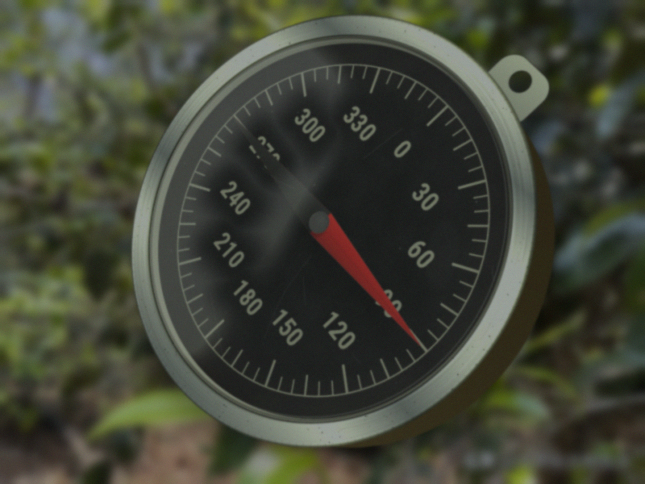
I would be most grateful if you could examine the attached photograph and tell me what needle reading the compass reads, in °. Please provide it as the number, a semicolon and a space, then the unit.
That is 90; °
